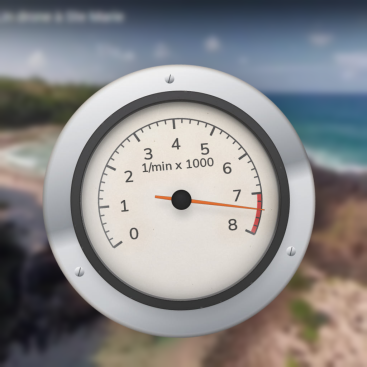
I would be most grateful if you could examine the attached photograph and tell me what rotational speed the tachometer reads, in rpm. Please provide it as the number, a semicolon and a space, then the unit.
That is 7400; rpm
